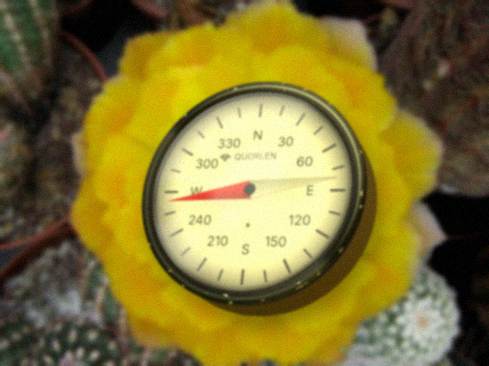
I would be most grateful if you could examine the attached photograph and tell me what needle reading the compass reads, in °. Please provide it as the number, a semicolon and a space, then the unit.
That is 262.5; °
